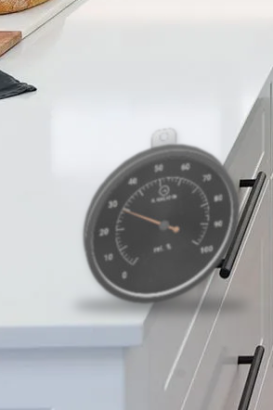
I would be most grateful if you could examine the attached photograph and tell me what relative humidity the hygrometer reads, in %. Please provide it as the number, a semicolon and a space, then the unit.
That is 30; %
